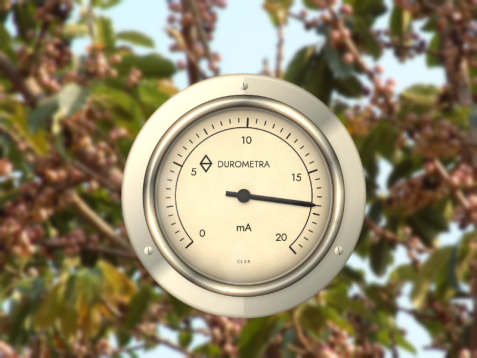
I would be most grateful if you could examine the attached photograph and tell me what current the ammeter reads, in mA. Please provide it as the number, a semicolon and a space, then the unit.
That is 17; mA
